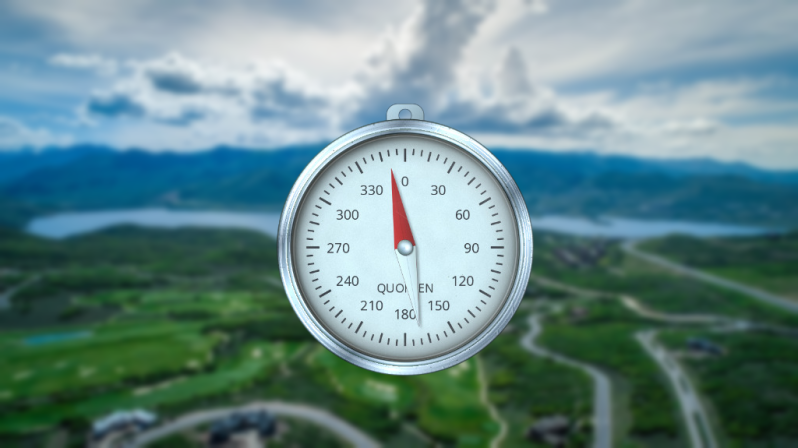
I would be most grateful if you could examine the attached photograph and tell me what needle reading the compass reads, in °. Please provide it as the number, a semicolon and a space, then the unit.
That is 350; °
